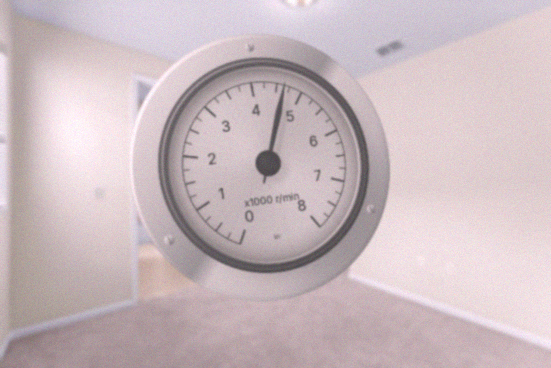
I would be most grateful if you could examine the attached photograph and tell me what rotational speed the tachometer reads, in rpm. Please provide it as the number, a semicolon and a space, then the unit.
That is 4625; rpm
